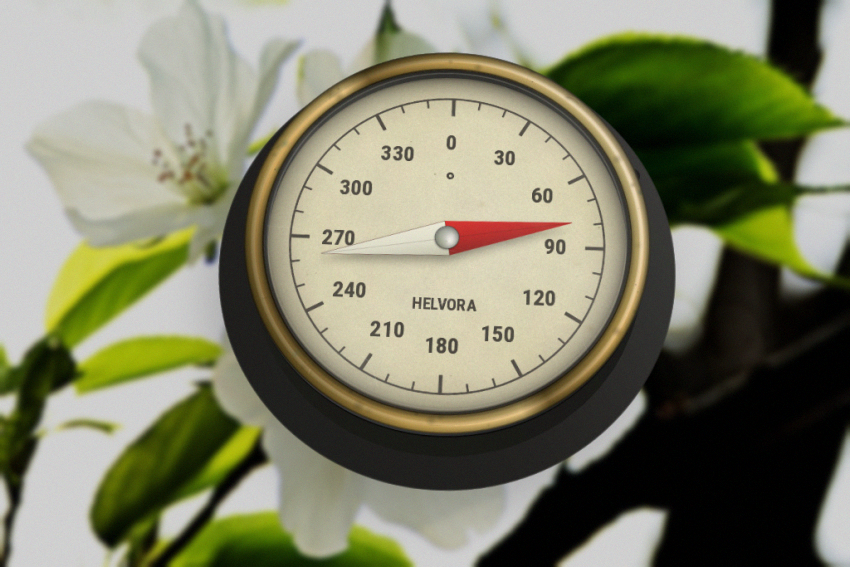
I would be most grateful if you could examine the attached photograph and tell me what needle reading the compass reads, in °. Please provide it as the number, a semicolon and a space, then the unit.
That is 80; °
